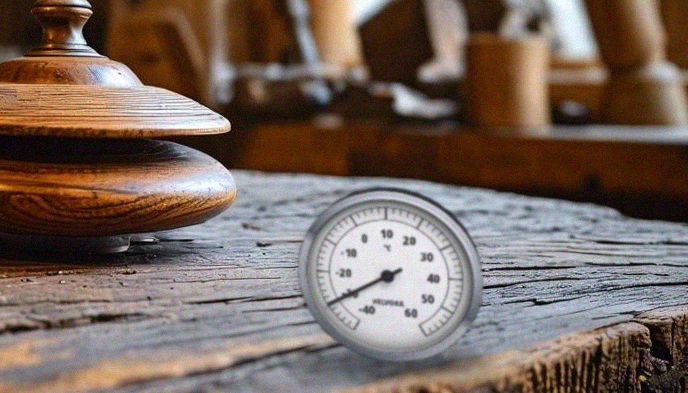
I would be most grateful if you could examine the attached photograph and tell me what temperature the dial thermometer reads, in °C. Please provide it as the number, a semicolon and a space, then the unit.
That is -30; °C
